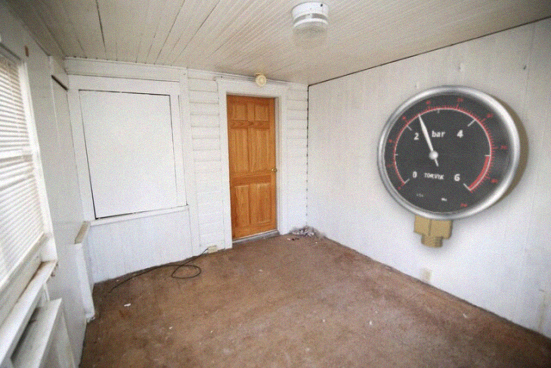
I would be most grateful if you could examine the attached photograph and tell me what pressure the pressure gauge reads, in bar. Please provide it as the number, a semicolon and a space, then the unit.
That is 2.5; bar
